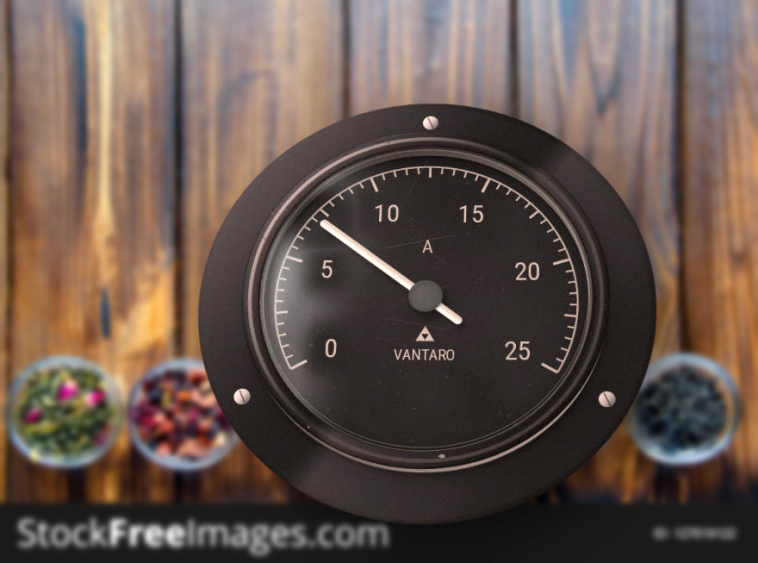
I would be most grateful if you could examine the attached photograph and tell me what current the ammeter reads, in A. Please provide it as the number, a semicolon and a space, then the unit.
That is 7; A
